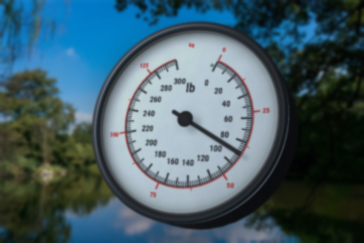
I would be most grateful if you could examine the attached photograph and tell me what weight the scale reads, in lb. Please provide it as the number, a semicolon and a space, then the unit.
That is 90; lb
